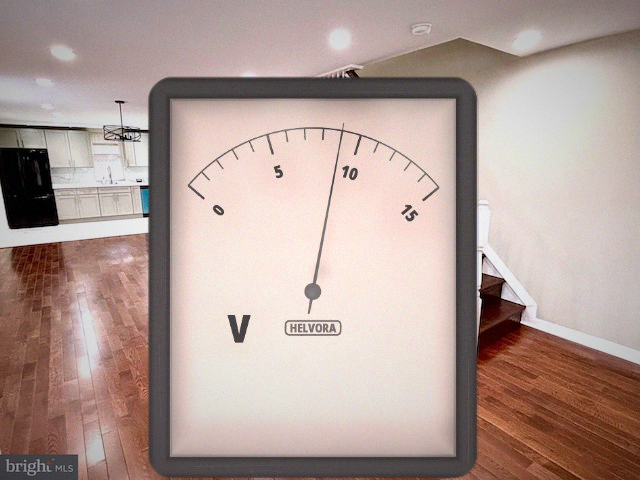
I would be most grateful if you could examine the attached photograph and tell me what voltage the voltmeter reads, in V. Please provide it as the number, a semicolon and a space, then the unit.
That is 9; V
